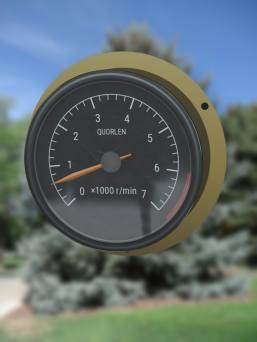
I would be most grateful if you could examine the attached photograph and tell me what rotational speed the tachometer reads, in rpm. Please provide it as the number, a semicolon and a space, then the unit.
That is 600; rpm
